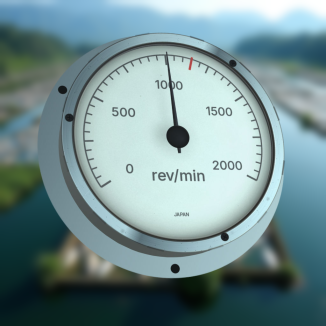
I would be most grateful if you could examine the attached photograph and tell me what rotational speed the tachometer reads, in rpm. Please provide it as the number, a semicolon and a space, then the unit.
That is 1000; rpm
